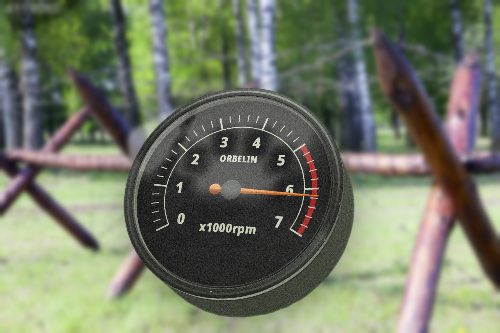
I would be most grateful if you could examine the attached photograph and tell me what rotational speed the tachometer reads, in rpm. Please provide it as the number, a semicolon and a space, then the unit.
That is 6200; rpm
